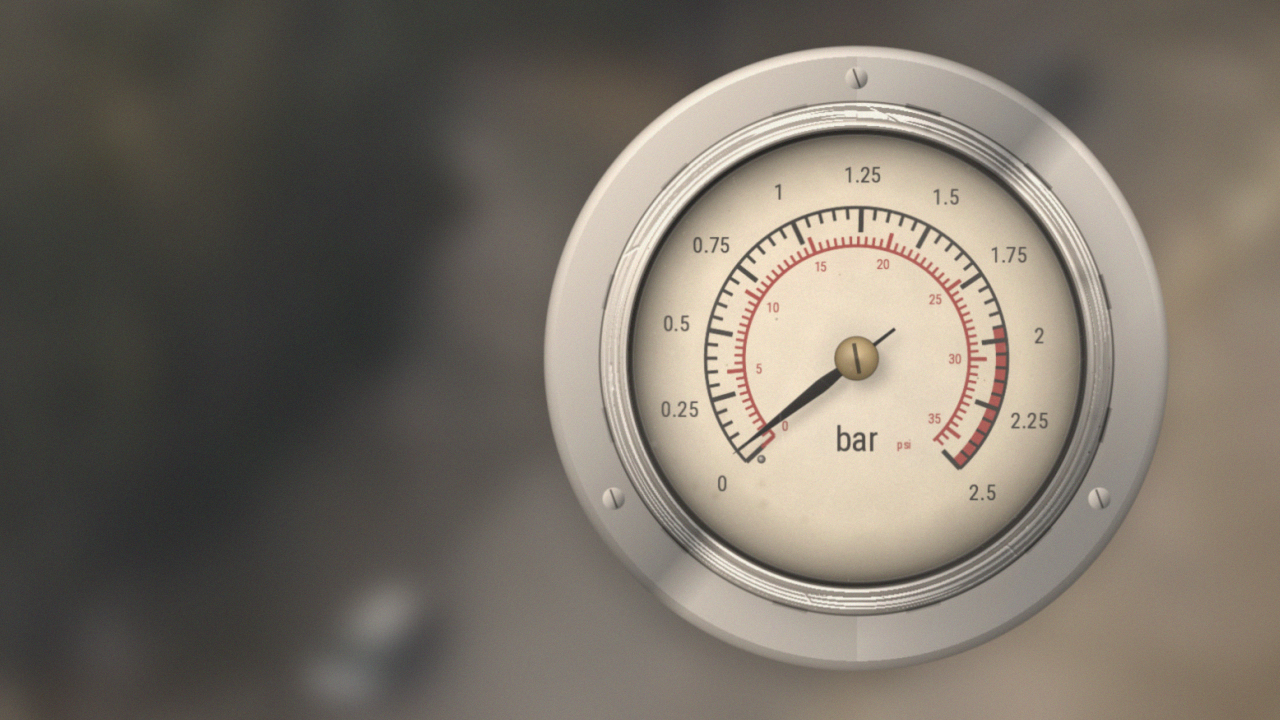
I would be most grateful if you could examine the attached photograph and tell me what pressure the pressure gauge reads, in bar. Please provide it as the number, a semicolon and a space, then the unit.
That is 0.05; bar
